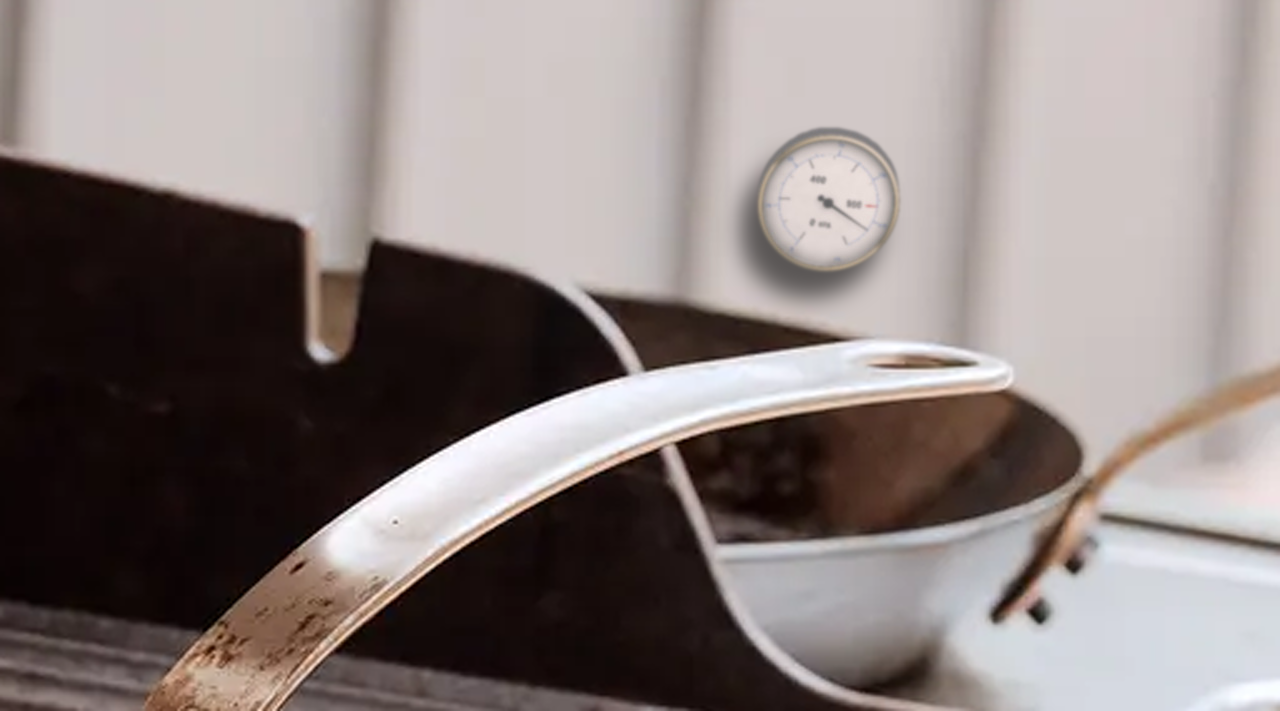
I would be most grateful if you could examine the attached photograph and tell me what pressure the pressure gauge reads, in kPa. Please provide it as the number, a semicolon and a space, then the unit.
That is 900; kPa
